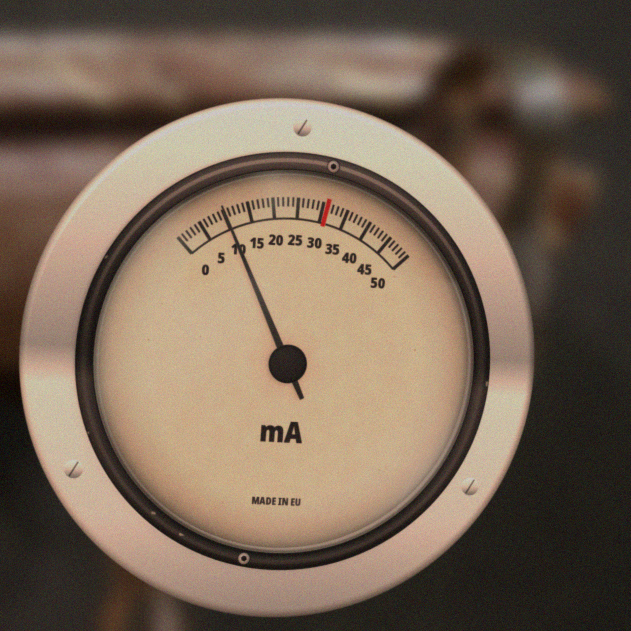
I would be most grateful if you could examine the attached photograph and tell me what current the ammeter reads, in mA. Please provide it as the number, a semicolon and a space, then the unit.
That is 10; mA
